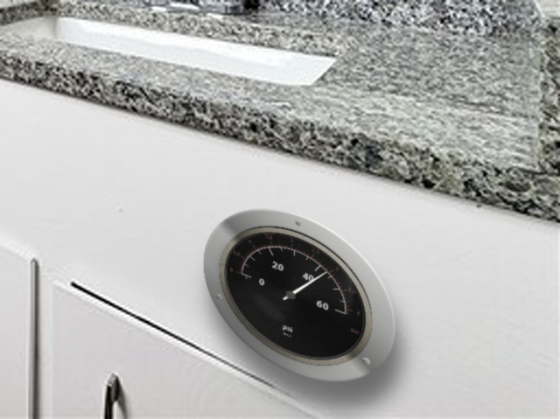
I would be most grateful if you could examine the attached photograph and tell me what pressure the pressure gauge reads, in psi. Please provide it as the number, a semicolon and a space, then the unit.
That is 42.5; psi
